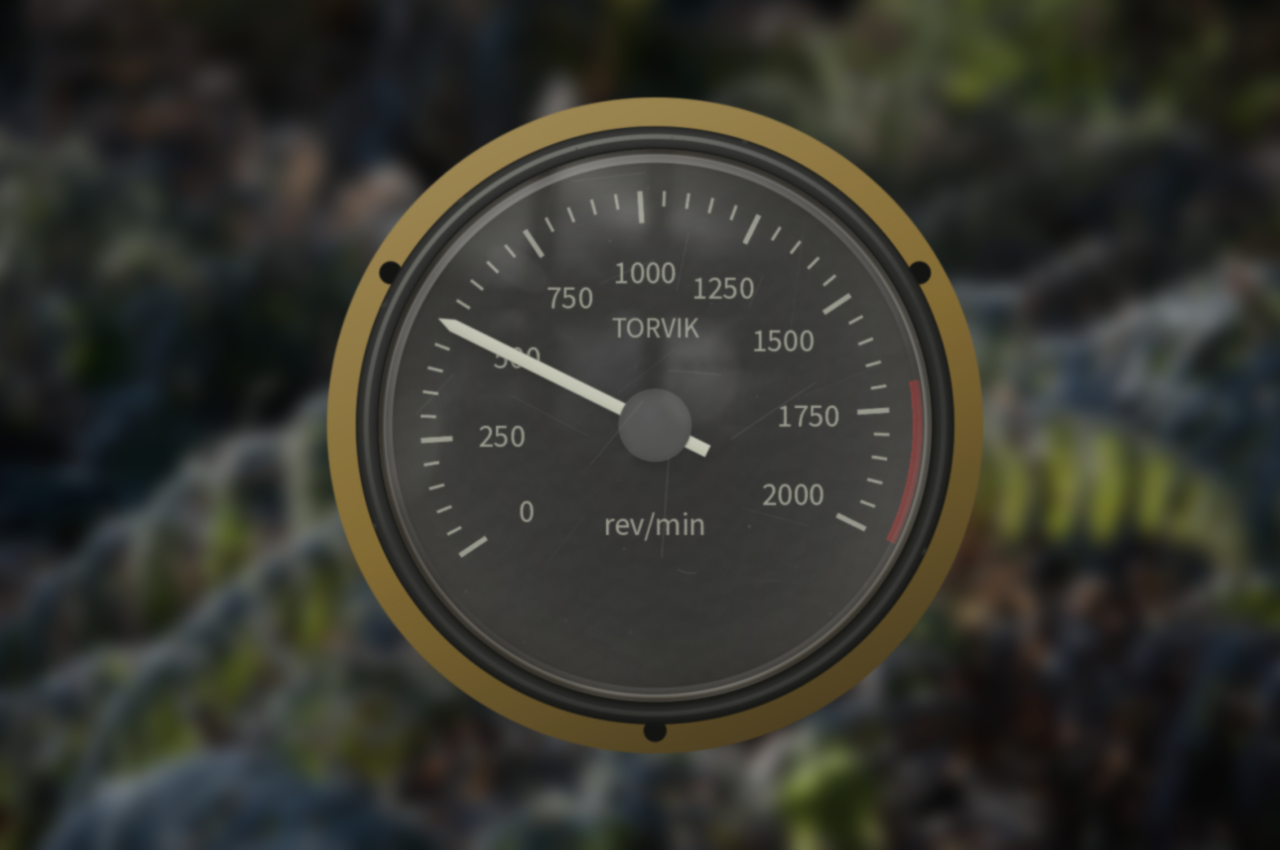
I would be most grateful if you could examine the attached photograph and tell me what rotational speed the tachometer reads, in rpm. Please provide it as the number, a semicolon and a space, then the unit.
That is 500; rpm
